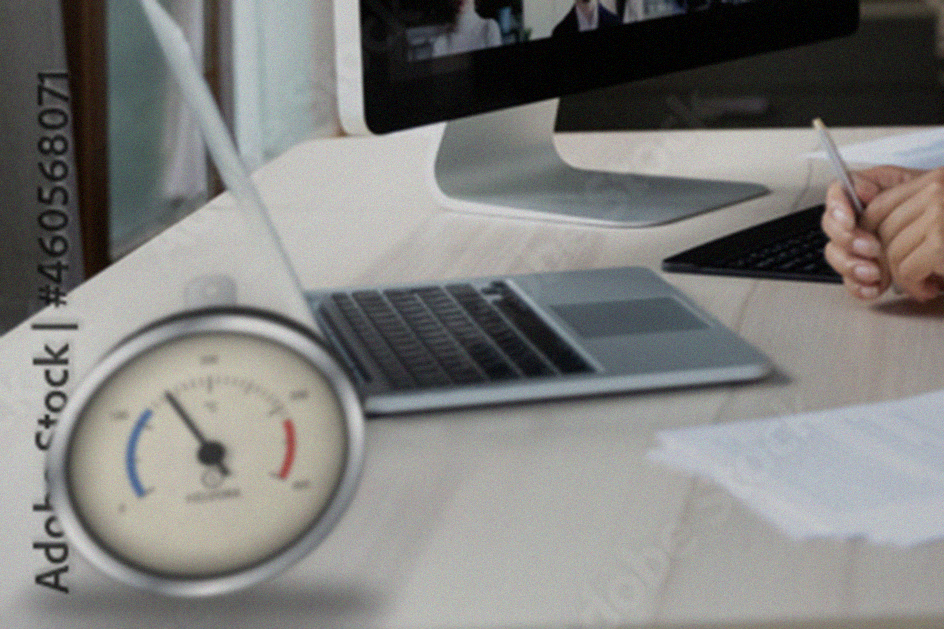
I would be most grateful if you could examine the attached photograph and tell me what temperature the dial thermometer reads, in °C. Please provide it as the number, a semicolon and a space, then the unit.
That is 150; °C
